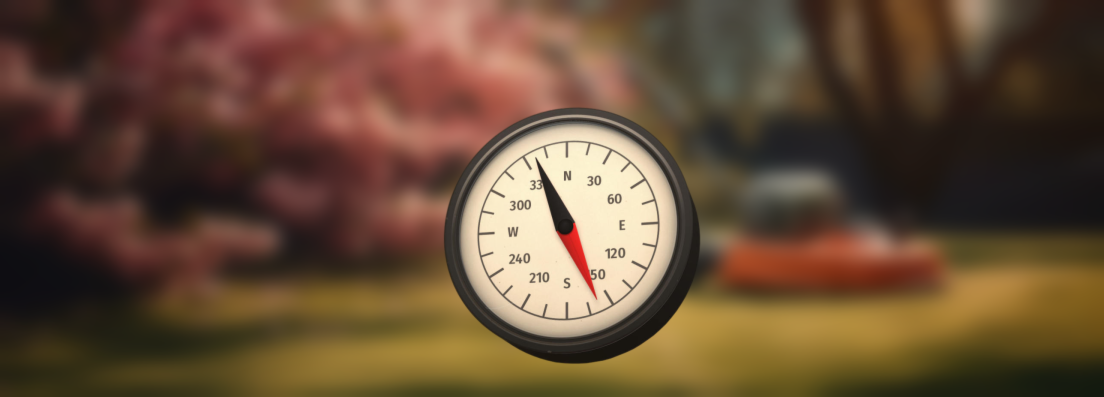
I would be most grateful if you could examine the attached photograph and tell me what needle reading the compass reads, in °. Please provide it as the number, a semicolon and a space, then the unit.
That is 157.5; °
